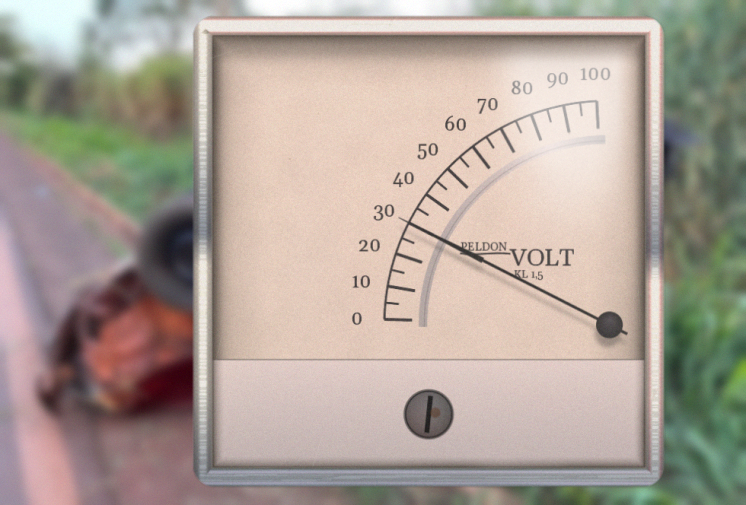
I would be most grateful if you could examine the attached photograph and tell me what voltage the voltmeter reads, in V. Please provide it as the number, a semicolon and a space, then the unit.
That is 30; V
